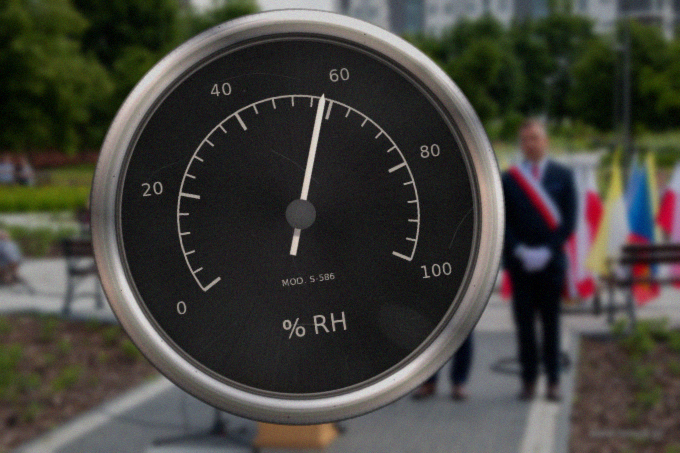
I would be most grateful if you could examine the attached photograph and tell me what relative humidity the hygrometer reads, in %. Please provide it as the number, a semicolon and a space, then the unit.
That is 58; %
